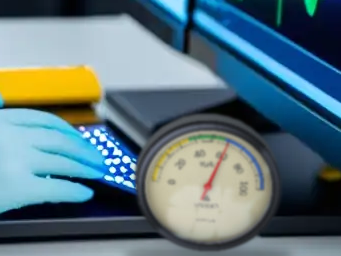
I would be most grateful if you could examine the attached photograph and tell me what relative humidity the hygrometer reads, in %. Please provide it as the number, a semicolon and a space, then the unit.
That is 60; %
